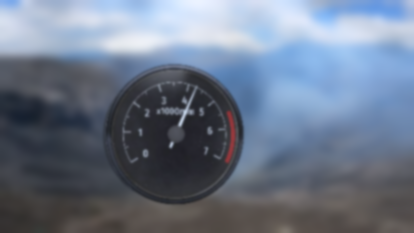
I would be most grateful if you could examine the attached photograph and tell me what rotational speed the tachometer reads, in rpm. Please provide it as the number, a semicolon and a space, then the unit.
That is 4250; rpm
